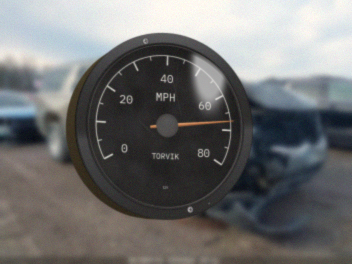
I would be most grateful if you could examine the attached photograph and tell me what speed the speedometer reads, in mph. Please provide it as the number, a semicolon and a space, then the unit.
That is 67.5; mph
